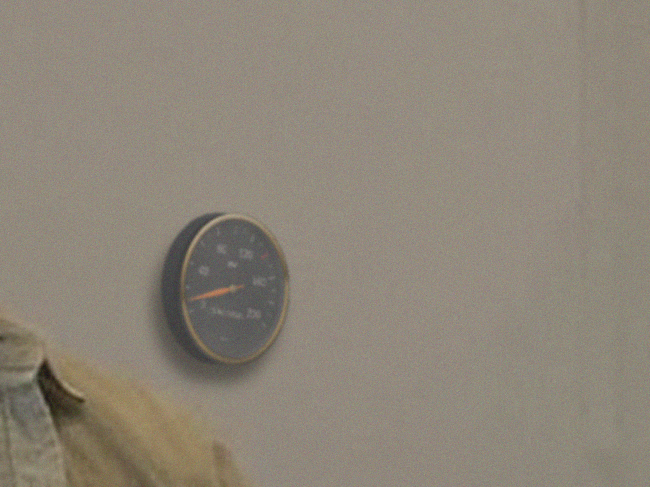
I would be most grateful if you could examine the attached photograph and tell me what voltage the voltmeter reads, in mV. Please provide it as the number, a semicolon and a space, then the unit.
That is 10; mV
